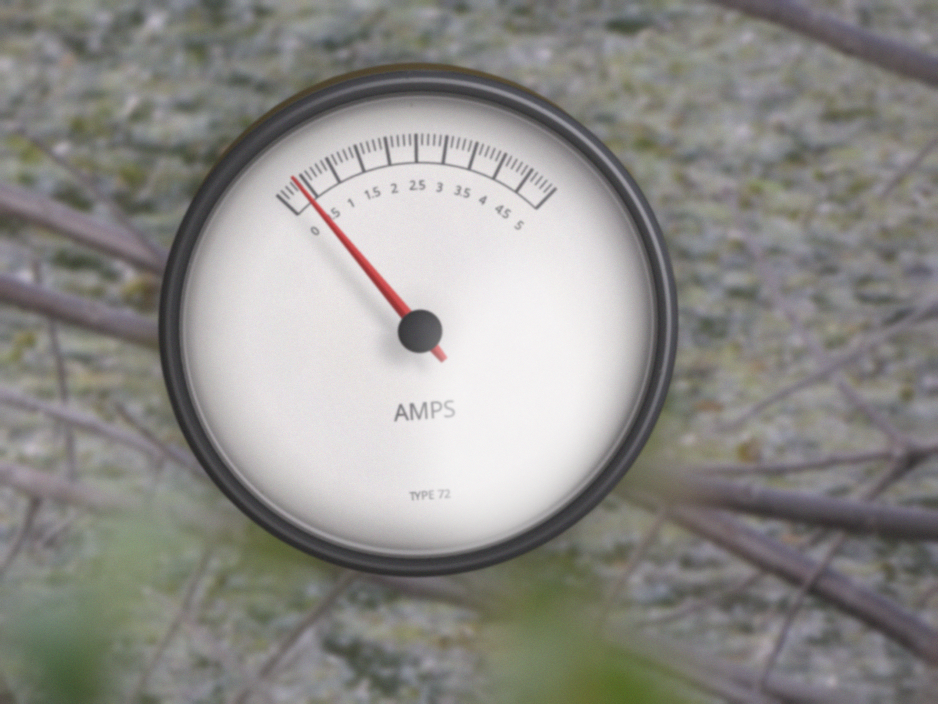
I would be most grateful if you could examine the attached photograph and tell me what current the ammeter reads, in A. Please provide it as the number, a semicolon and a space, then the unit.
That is 0.4; A
